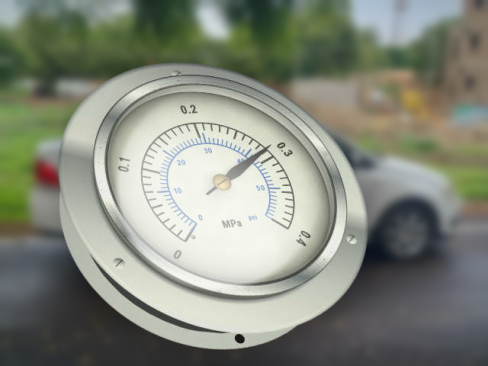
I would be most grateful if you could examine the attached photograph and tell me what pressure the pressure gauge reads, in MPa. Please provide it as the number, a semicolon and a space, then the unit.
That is 0.29; MPa
